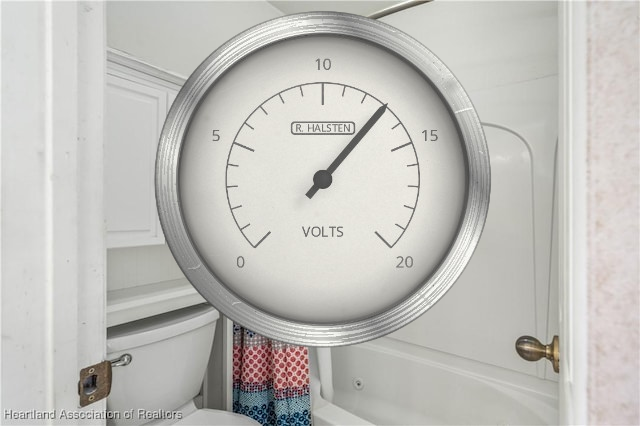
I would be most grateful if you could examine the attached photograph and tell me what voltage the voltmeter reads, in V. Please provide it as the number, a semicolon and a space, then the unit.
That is 13; V
